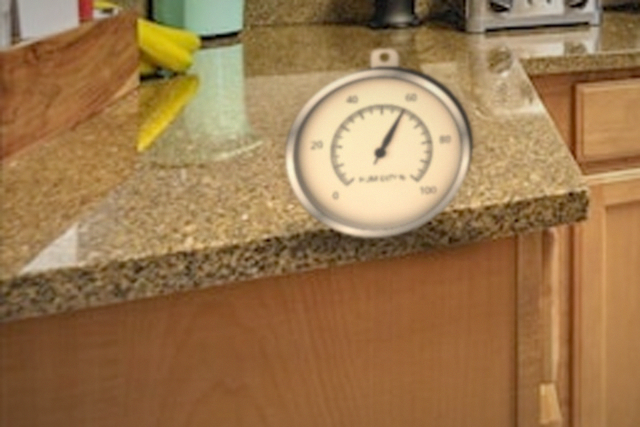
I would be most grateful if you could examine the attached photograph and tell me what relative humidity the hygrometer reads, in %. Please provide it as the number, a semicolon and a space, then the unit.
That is 60; %
